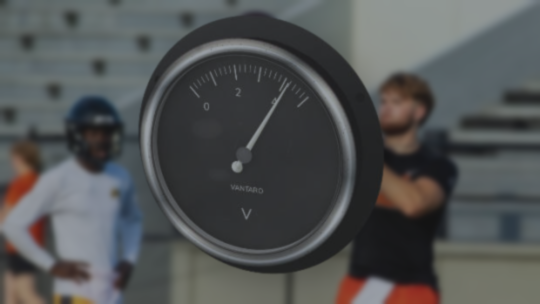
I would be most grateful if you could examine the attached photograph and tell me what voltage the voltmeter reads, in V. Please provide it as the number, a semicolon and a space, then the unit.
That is 4.2; V
